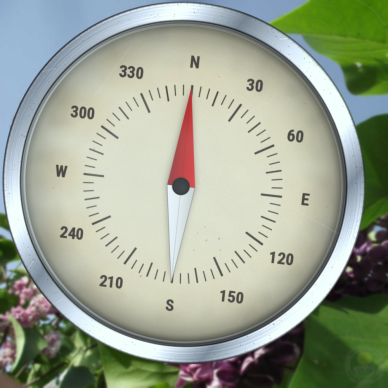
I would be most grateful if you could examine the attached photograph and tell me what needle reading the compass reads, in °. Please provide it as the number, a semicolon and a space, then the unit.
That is 0; °
